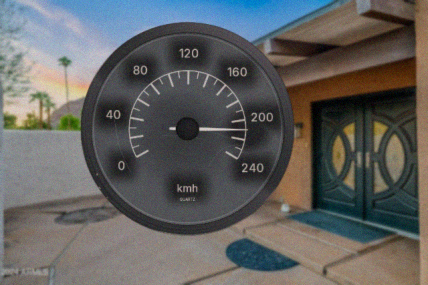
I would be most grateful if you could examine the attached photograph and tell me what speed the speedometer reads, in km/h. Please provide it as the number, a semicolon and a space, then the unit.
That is 210; km/h
